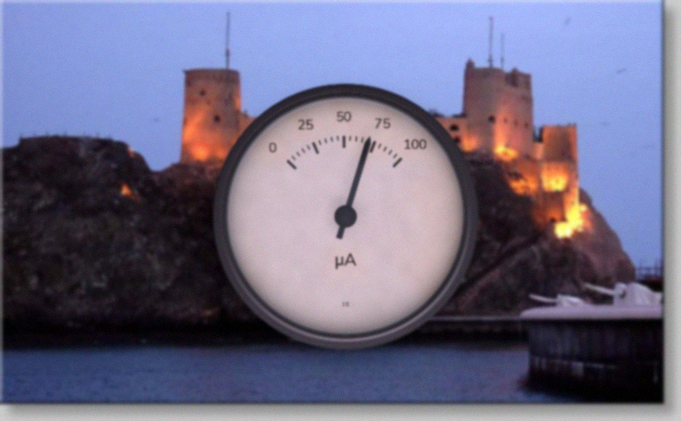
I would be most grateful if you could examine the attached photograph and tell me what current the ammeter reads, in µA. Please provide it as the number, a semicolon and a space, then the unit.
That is 70; µA
